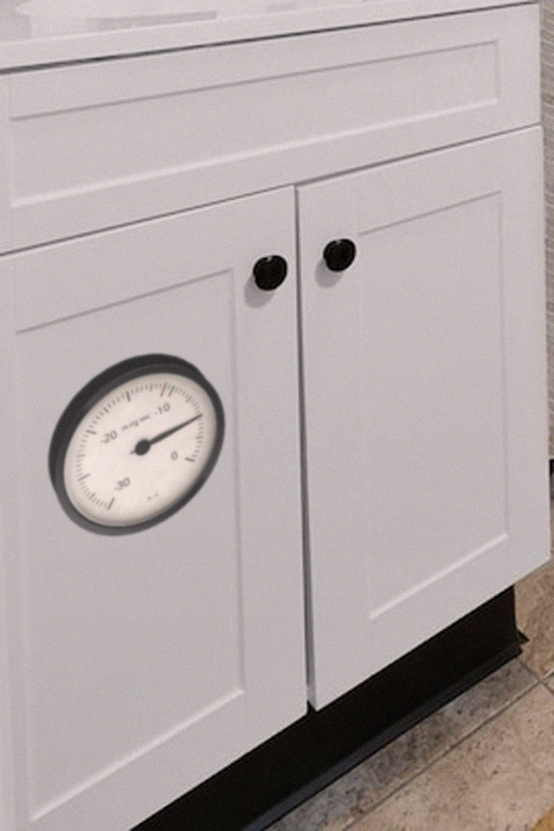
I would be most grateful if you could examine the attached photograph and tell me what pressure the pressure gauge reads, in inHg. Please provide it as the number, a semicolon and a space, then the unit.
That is -5; inHg
